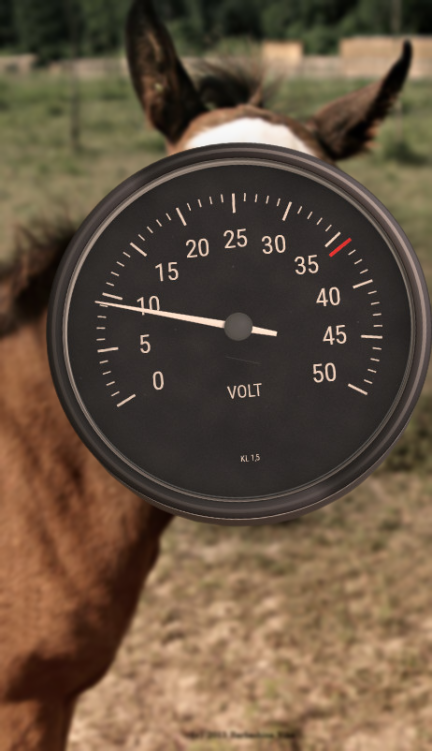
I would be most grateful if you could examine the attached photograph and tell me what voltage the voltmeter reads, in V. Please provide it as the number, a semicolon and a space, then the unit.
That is 9; V
